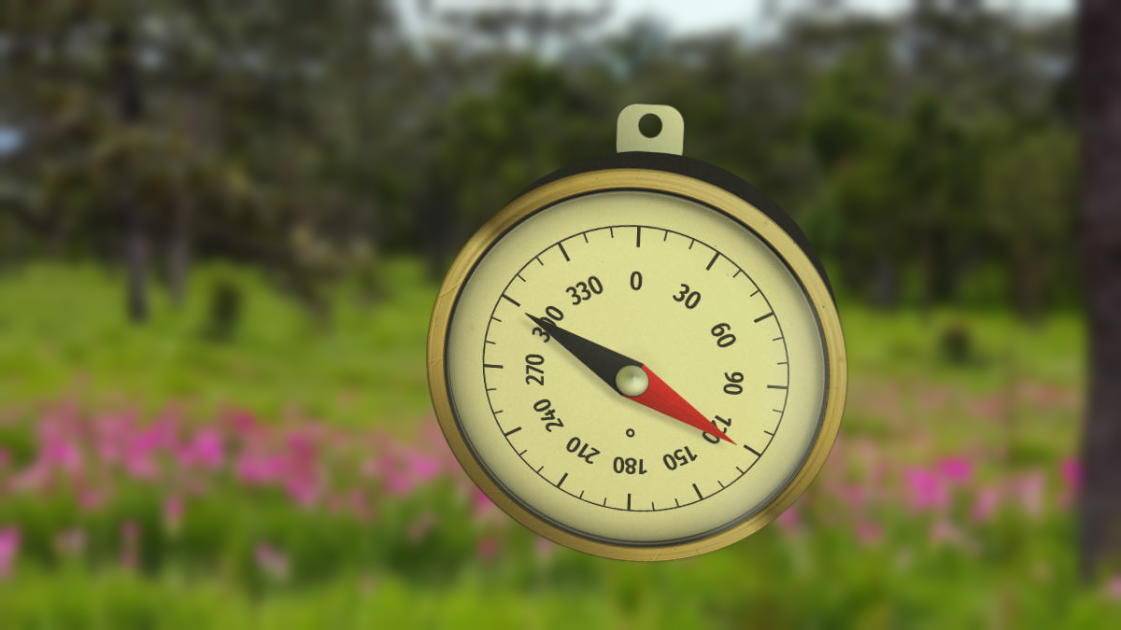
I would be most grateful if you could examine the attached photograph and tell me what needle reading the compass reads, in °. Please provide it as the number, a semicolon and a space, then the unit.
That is 120; °
